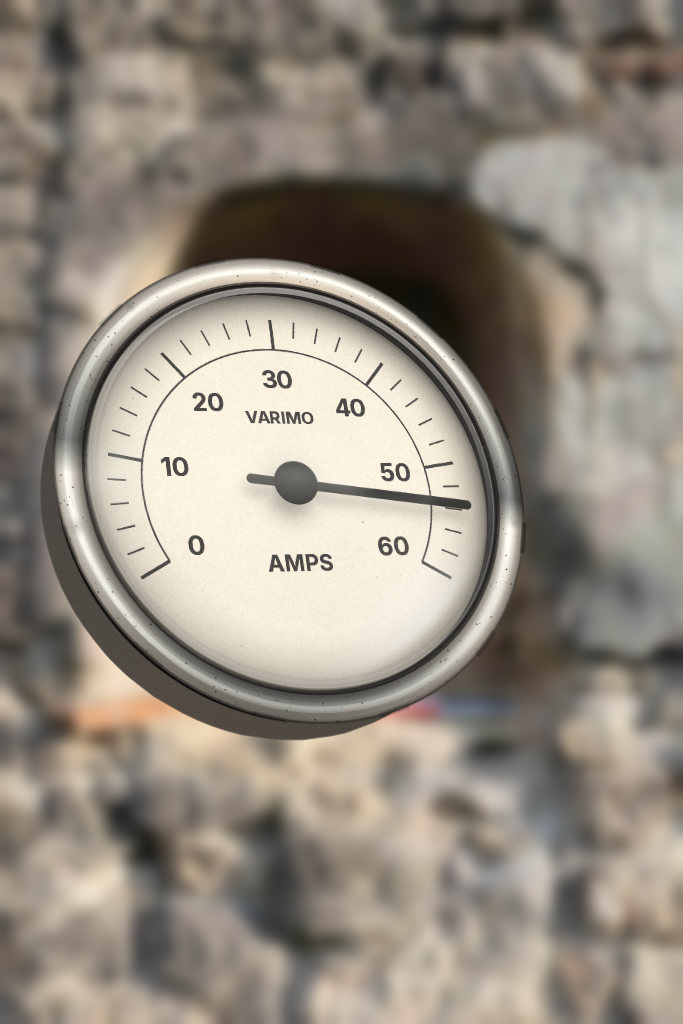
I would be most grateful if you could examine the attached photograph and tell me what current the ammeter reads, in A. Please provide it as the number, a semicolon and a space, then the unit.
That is 54; A
